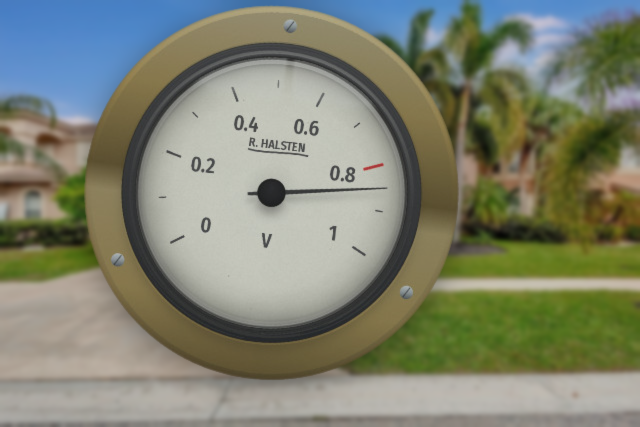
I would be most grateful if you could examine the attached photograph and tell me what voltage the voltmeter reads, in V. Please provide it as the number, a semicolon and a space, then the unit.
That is 0.85; V
